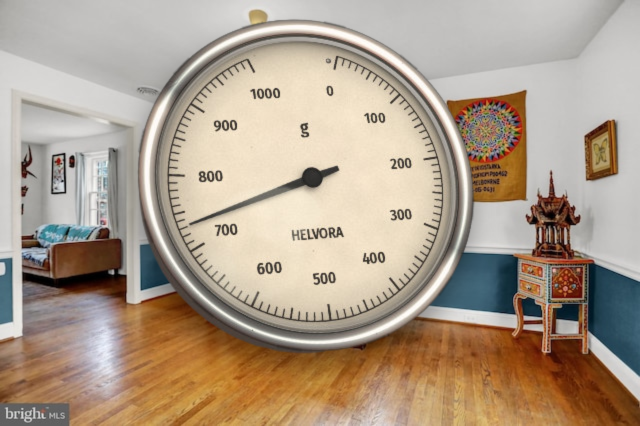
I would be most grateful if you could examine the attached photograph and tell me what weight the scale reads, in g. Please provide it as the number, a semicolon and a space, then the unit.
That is 730; g
